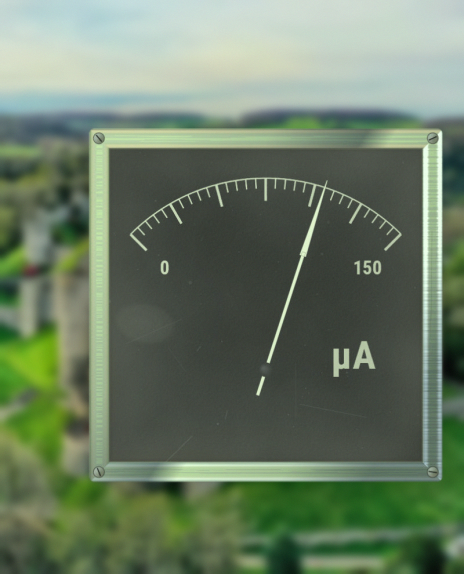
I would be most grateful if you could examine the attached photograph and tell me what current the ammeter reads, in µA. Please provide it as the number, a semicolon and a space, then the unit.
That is 105; µA
